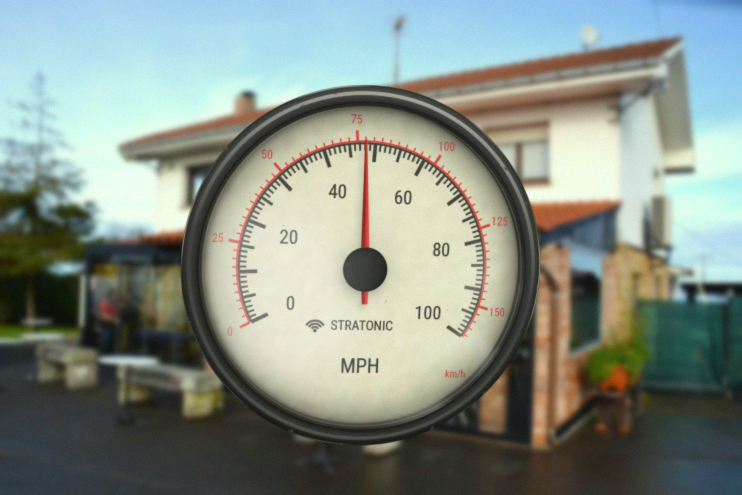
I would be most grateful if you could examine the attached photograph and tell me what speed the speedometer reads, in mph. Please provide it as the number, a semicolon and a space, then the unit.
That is 48; mph
